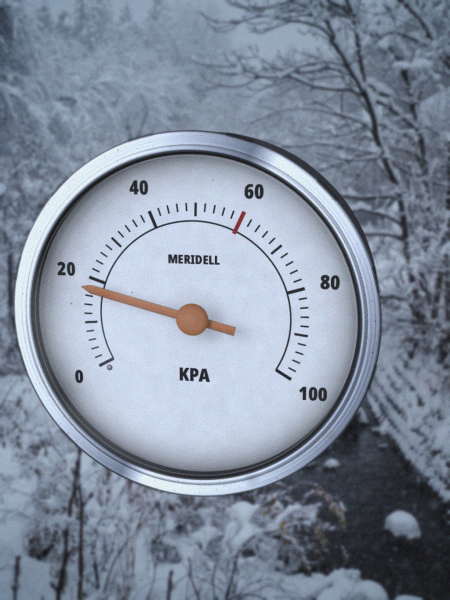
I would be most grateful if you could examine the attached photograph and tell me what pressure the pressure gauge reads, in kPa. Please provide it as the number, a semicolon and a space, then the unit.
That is 18; kPa
